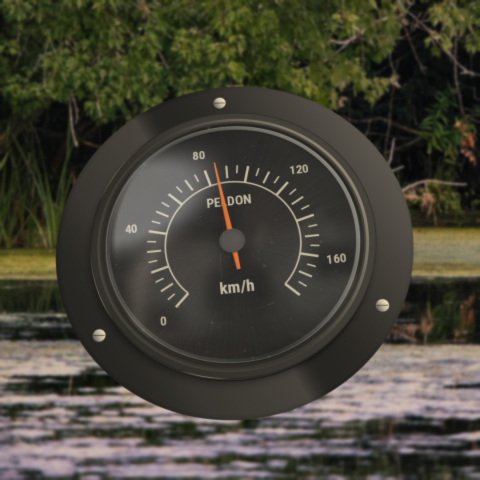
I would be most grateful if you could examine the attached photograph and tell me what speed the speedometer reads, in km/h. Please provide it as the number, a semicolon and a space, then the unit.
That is 85; km/h
